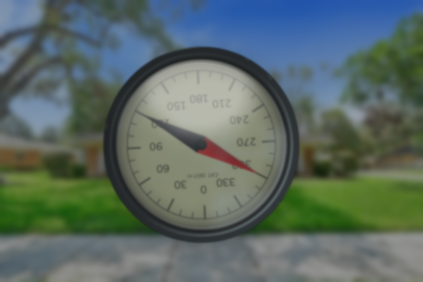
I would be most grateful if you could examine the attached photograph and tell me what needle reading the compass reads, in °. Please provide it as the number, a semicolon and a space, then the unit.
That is 300; °
